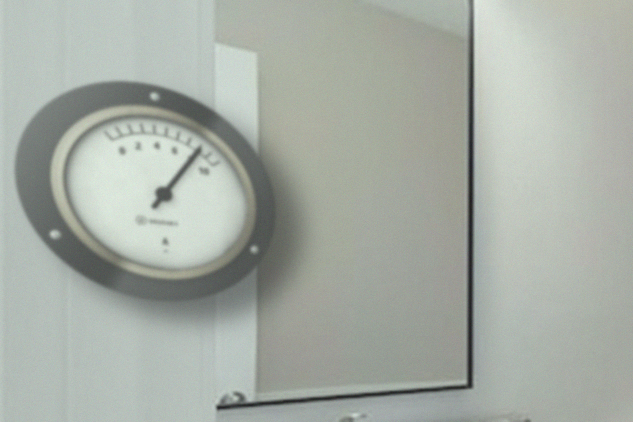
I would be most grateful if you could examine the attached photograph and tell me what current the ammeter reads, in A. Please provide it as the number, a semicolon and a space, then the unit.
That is 8; A
